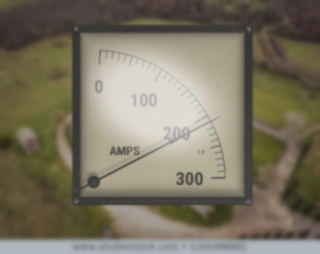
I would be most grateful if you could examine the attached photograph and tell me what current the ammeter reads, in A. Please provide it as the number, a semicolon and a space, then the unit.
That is 210; A
